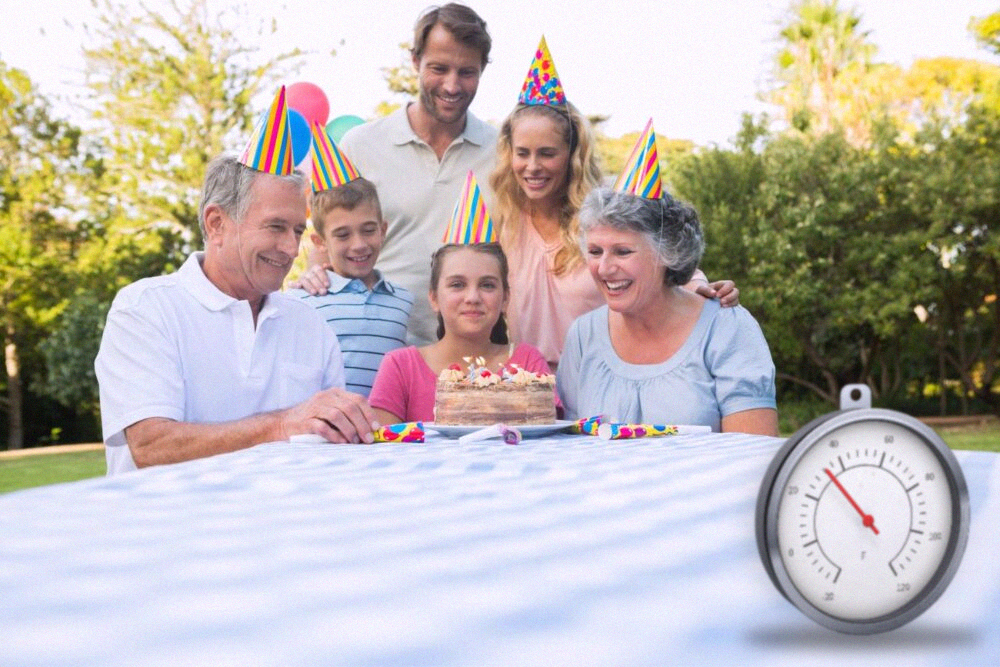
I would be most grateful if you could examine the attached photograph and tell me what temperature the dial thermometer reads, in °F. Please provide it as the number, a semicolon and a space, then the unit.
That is 32; °F
